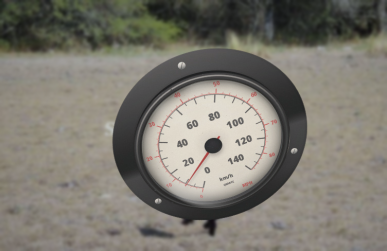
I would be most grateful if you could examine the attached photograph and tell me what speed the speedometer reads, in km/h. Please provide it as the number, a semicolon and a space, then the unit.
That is 10; km/h
